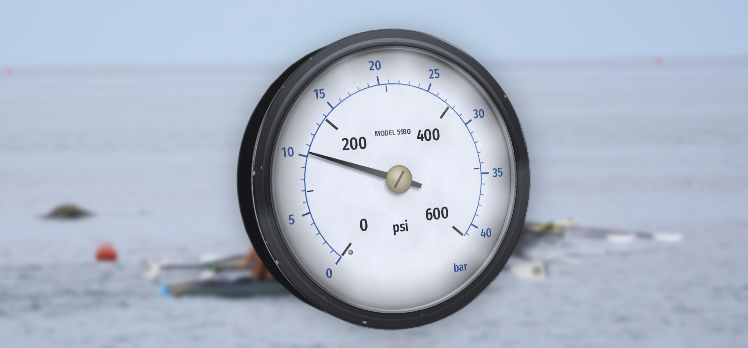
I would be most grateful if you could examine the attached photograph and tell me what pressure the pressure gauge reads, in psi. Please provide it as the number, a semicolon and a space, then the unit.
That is 150; psi
